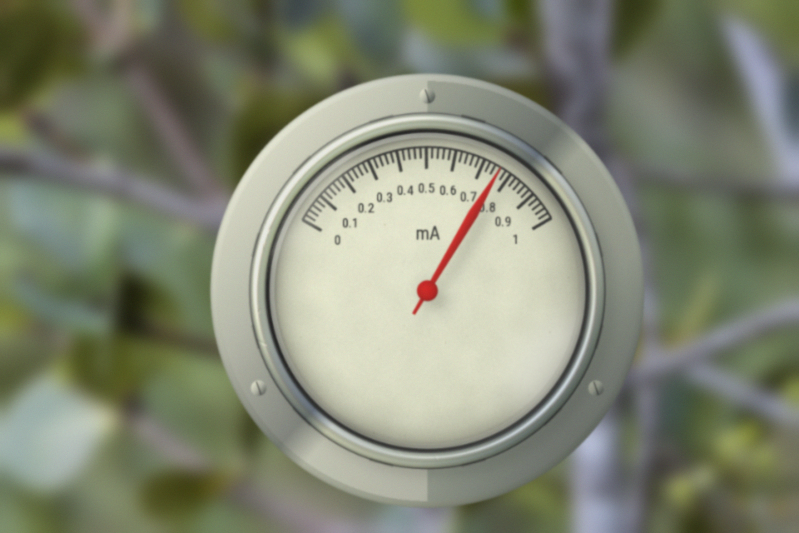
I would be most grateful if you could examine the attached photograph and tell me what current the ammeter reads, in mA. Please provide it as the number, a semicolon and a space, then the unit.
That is 0.76; mA
